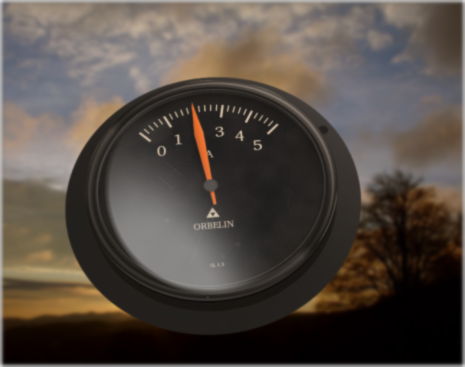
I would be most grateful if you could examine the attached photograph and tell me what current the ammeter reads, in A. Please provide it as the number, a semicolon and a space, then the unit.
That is 2; A
